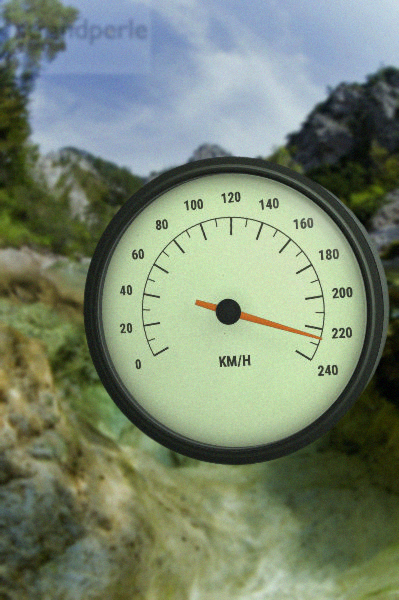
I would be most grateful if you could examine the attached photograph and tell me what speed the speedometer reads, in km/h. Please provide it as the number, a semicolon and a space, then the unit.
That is 225; km/h
